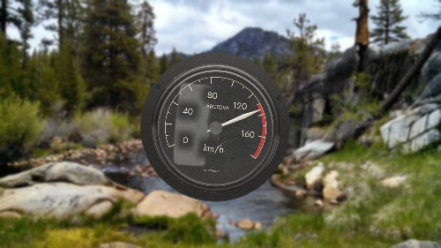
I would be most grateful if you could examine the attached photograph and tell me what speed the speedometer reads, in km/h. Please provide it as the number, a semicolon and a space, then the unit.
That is 135; km/h
